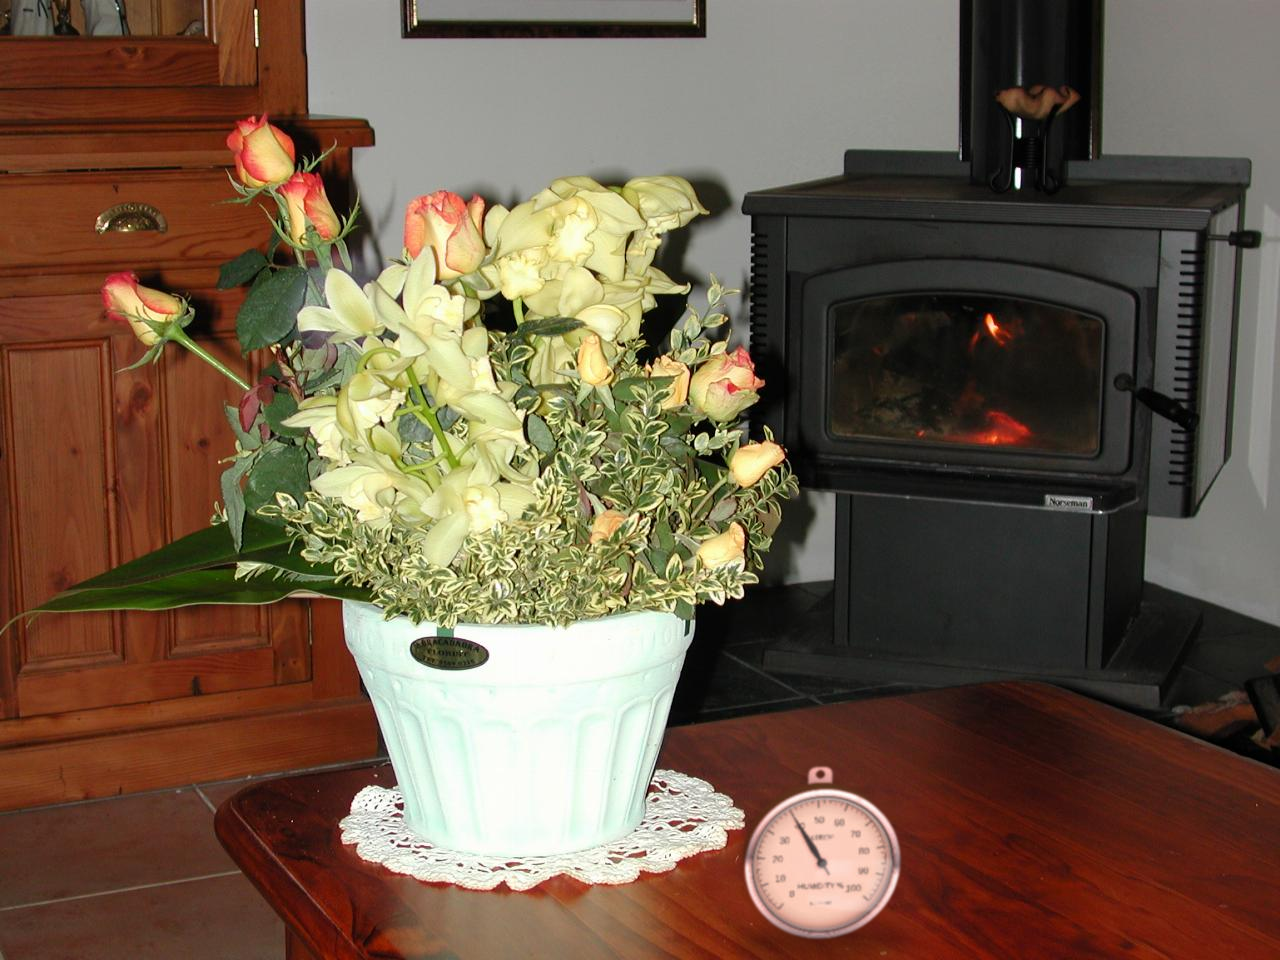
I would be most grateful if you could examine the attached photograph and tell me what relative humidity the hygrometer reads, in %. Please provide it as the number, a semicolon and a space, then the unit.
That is 40; %
